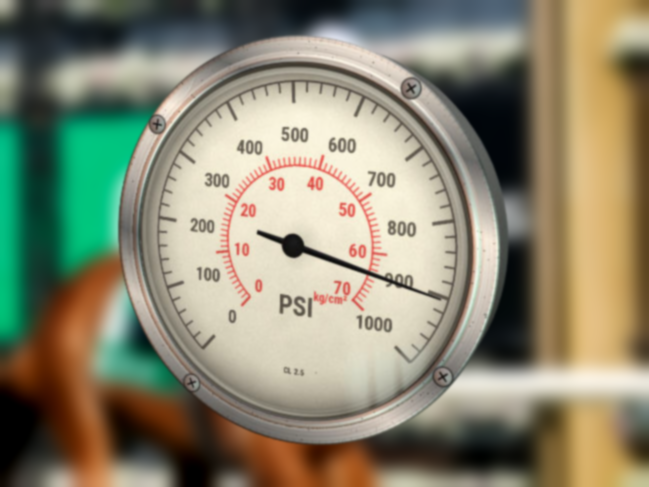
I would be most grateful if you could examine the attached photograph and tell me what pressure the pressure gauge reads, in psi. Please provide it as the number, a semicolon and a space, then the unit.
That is 900; psi
